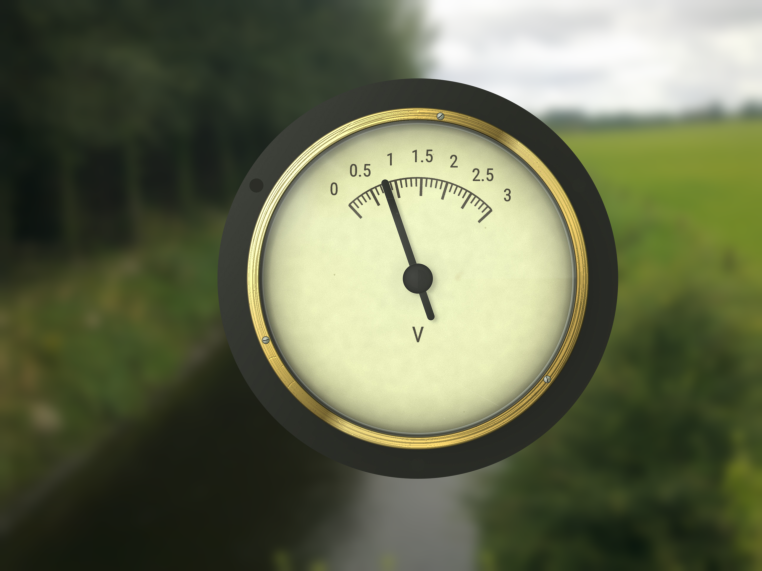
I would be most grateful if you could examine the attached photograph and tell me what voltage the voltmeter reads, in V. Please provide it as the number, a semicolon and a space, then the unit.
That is 0.8; V
